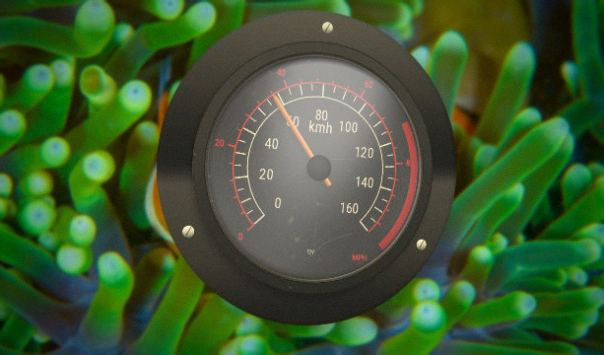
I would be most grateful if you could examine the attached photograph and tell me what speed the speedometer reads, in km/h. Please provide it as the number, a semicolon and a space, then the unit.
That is 57.5; km/h
